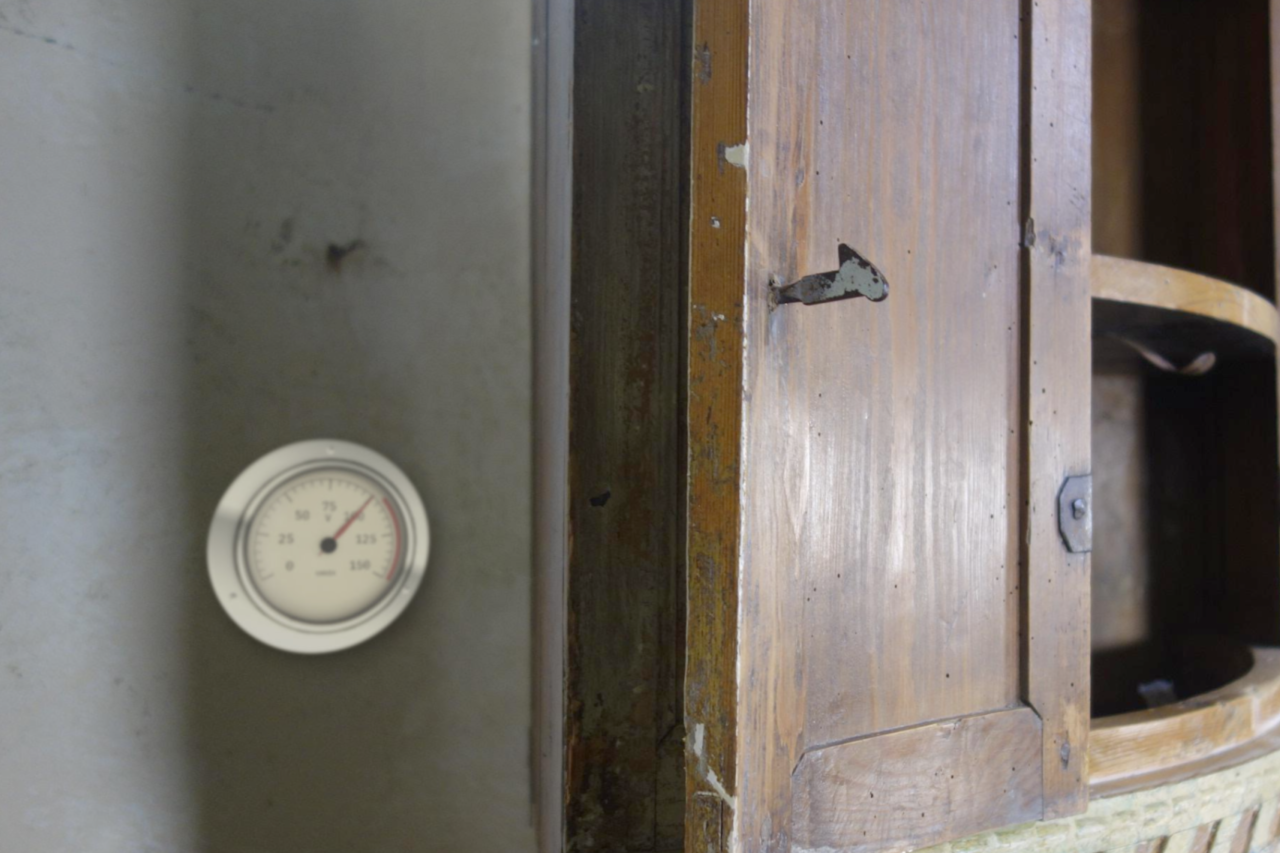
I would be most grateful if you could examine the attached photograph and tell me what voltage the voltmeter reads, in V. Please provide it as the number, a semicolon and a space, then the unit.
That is 100; V
